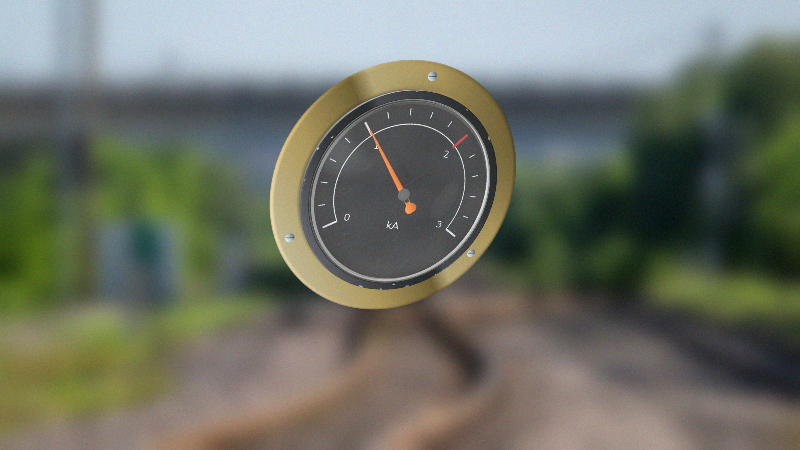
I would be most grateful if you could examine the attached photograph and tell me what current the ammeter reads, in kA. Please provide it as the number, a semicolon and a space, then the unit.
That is 1; kA
